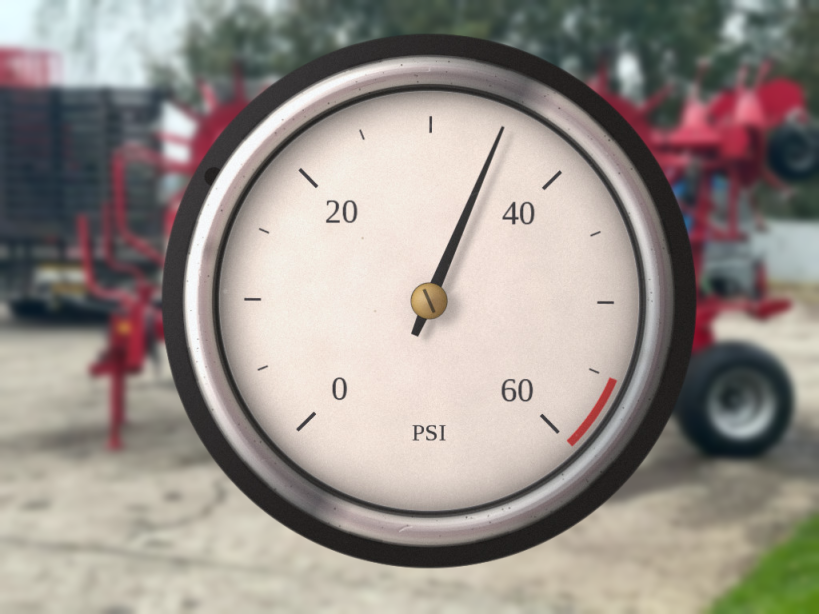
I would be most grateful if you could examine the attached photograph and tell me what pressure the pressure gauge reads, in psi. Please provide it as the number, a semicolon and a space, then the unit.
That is 35; psi
